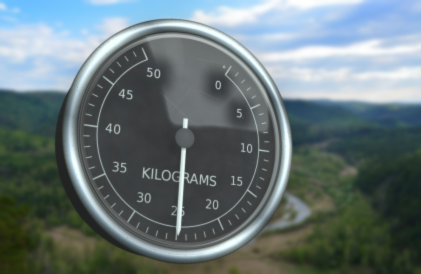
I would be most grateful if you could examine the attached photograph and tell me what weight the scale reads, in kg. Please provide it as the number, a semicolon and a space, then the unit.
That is 25; kg
